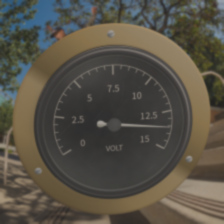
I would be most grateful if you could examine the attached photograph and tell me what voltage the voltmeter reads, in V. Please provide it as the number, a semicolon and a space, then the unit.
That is 13.5; V
